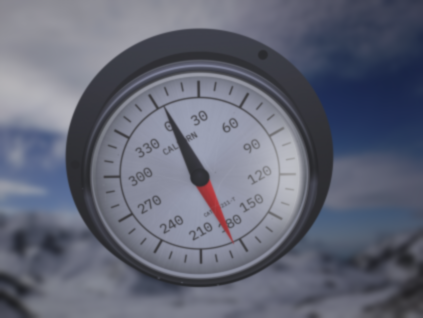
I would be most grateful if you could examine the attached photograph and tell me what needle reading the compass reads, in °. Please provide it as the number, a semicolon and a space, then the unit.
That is 185; °
